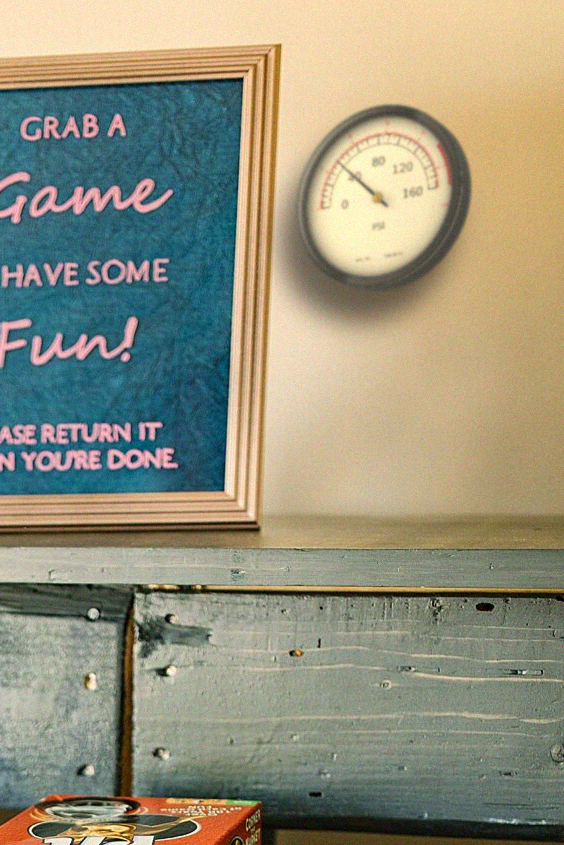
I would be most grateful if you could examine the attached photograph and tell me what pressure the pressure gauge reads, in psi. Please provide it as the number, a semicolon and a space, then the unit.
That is 40; psi
